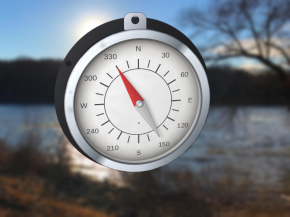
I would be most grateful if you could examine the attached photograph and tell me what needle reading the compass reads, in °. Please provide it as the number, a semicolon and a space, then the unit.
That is 330; °
